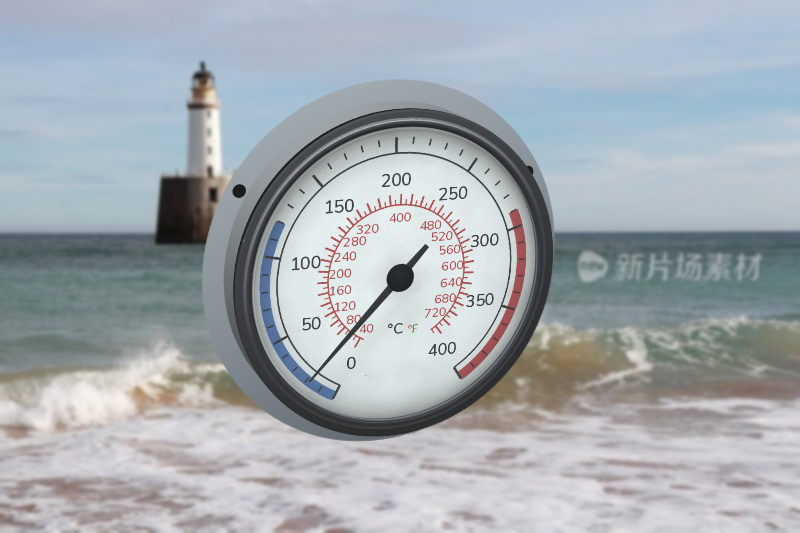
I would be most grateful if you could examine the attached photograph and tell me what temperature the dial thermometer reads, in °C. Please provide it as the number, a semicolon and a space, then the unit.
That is 20; °C
